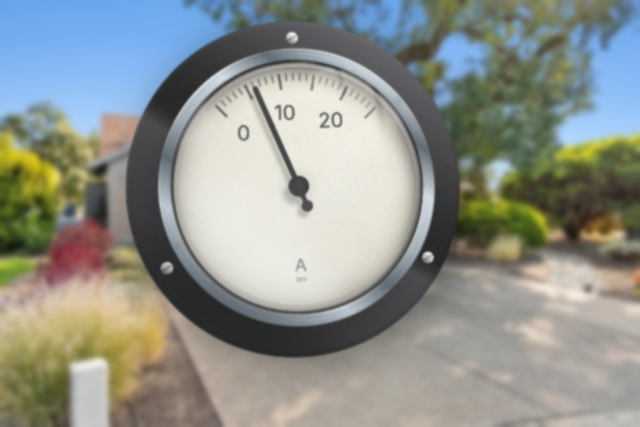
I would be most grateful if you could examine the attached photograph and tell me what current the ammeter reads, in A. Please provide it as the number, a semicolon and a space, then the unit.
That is 6; A
